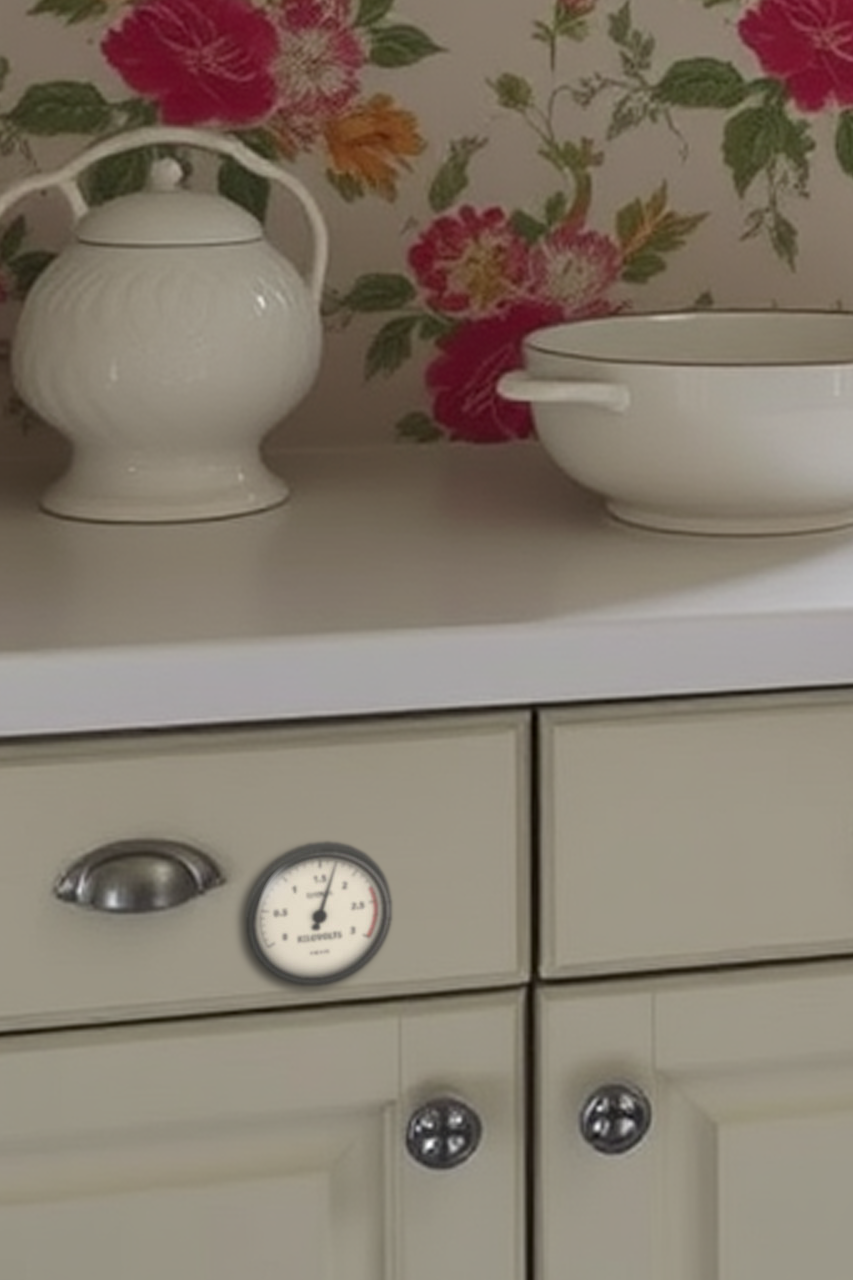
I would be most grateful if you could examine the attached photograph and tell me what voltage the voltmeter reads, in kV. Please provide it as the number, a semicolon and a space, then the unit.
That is 1.7; kV
